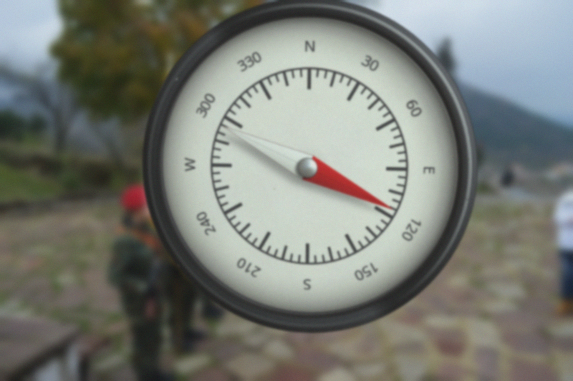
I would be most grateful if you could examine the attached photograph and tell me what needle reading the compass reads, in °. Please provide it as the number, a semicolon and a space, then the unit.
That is 115; °
